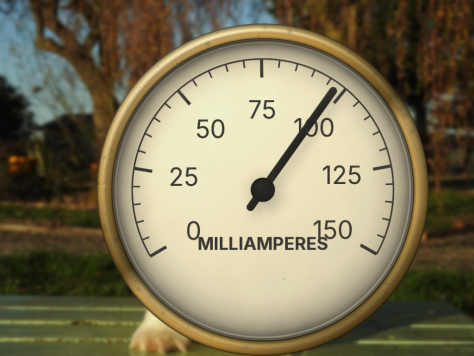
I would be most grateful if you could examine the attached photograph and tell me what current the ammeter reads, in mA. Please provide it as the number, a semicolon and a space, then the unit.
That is 97.5; mA
